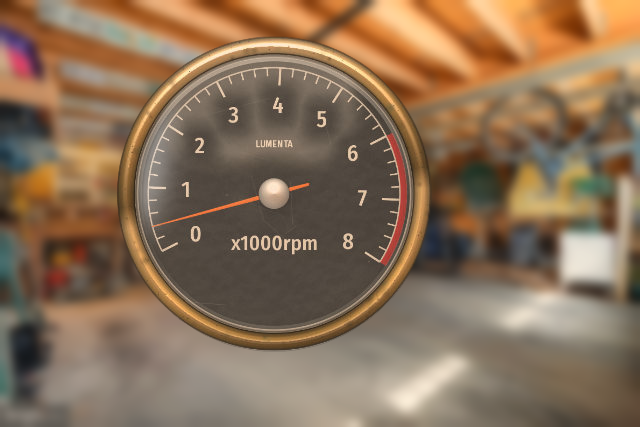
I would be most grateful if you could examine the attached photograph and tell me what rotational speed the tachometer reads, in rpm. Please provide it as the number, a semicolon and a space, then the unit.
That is 400; rpm
